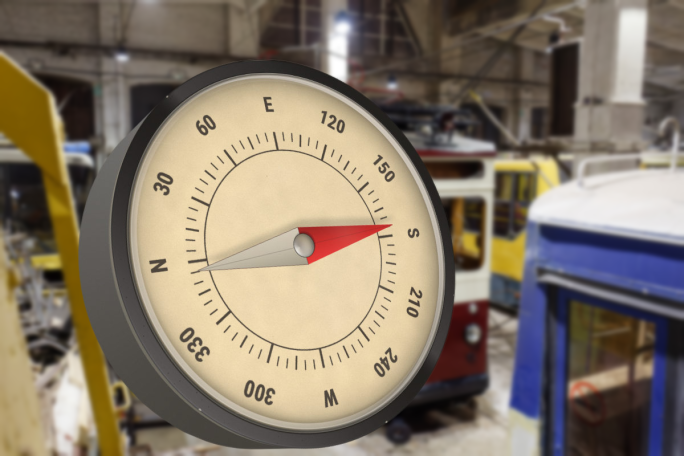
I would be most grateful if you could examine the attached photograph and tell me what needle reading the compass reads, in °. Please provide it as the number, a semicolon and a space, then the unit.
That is 175; °
